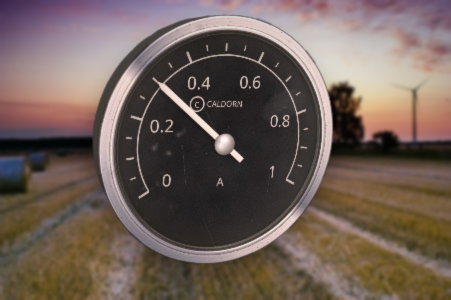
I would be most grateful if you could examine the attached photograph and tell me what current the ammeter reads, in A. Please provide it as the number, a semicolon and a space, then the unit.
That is 0.3; A
